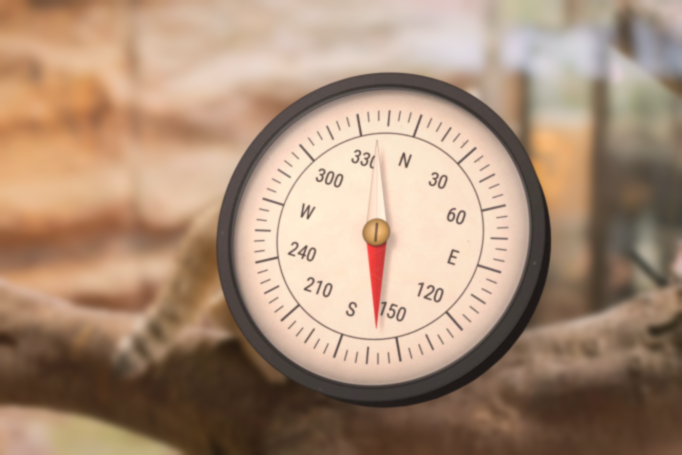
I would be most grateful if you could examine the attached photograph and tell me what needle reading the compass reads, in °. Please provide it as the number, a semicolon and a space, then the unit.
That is 160; °
